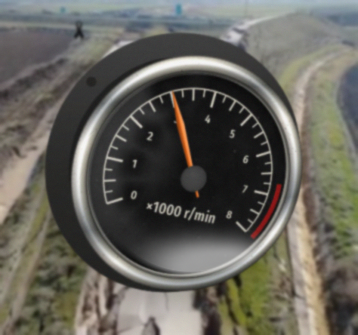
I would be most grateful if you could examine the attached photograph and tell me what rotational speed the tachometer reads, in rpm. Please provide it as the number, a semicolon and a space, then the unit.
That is 3000; rpm
